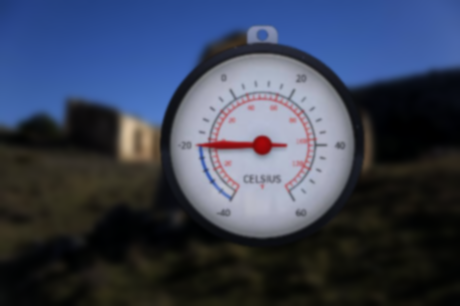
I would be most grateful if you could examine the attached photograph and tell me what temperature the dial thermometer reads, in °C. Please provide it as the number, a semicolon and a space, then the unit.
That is -20; °C
